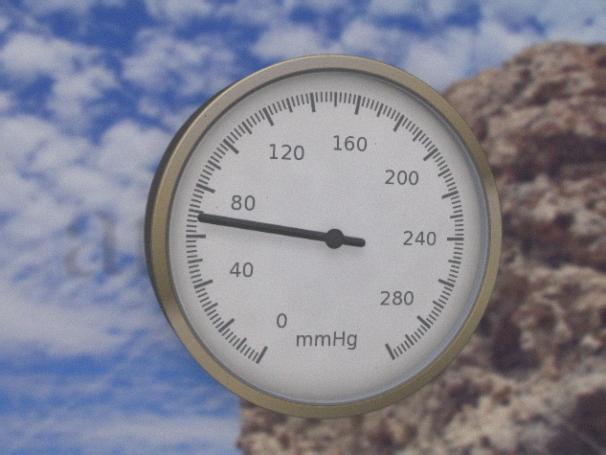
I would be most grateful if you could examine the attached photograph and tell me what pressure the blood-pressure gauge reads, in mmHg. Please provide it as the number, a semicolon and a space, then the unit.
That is 68; mmHg
